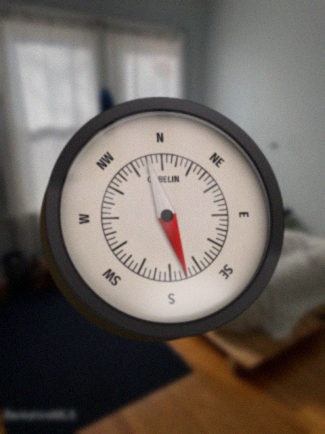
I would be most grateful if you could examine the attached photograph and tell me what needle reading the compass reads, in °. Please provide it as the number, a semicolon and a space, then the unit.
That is 165; °
